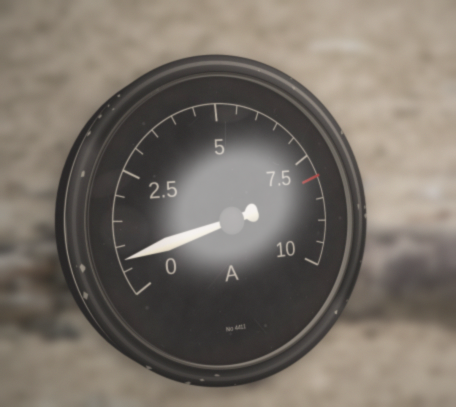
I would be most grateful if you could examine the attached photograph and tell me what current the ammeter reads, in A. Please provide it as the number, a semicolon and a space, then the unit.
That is 0.75; A
